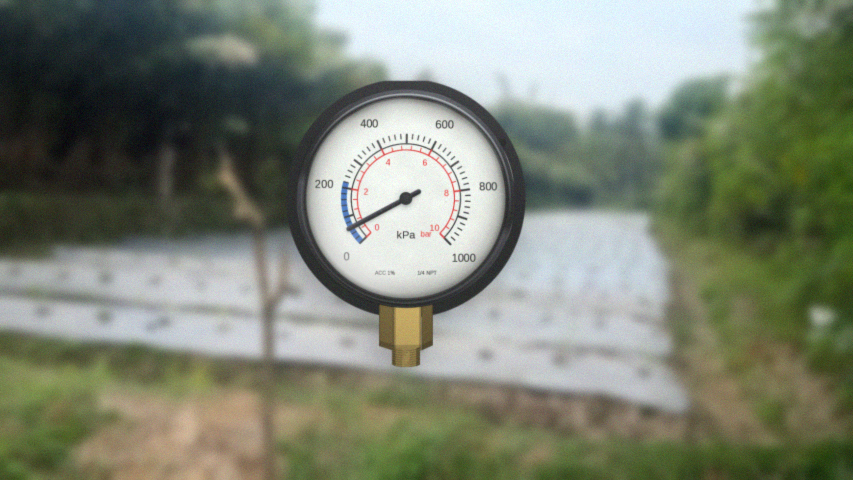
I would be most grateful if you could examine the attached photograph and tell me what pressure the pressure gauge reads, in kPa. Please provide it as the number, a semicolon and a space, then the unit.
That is 60; kPa
